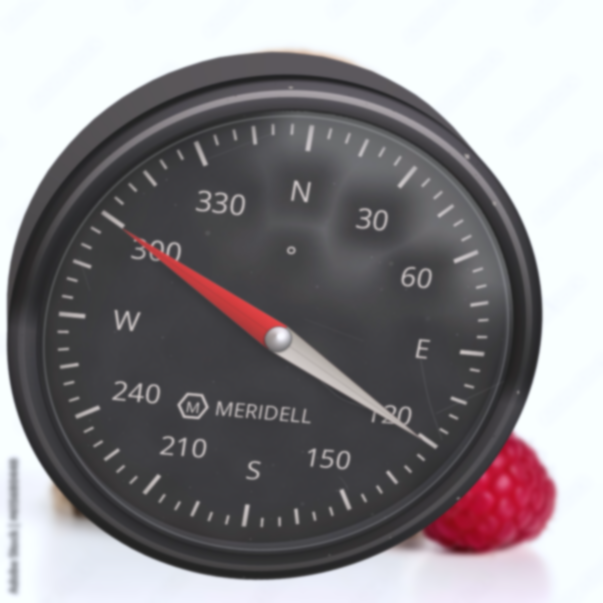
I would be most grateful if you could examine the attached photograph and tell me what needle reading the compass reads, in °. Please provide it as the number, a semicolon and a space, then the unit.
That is 300; °
